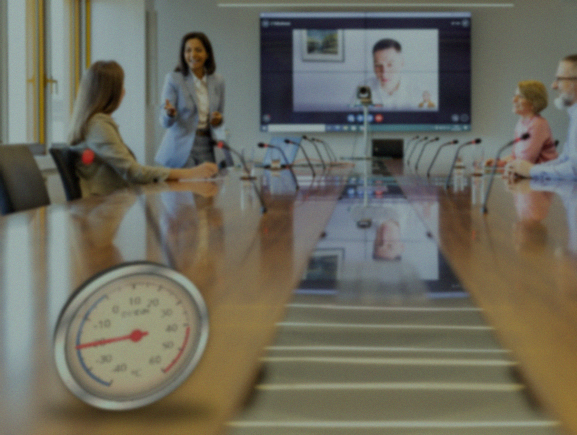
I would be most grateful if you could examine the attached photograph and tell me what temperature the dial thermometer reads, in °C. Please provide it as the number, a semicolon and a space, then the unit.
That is -20; °C
